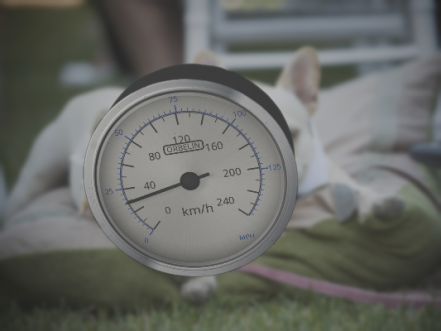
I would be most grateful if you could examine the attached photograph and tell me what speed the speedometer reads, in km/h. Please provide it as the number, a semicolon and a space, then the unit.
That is 30; km/h
